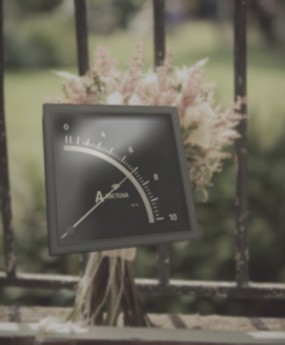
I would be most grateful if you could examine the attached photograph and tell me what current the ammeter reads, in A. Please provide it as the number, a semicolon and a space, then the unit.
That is 7; A
